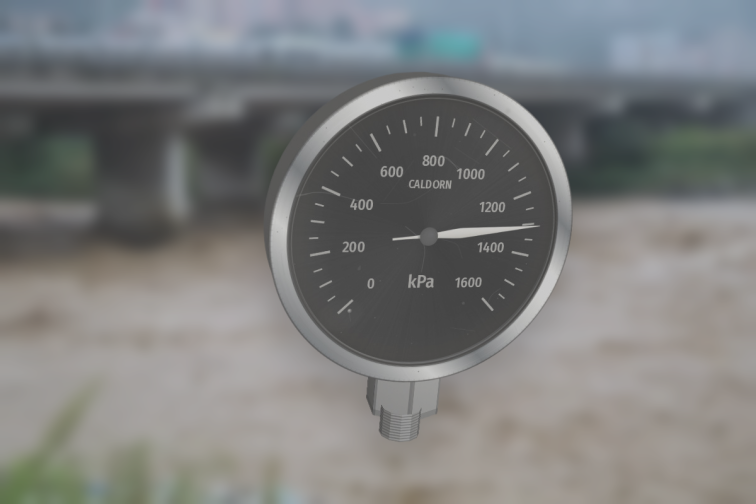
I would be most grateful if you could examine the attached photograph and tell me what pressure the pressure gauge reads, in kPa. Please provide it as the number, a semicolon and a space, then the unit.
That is 1300; kPa
